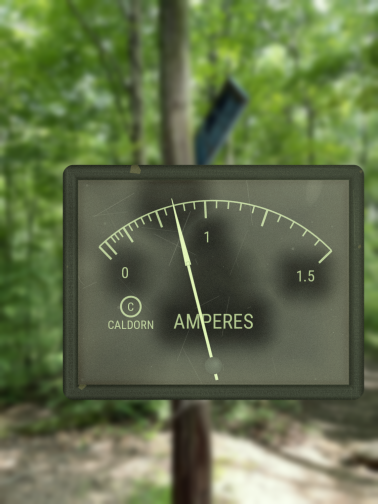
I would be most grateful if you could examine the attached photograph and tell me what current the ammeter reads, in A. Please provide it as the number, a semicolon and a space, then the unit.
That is 0.85; A
